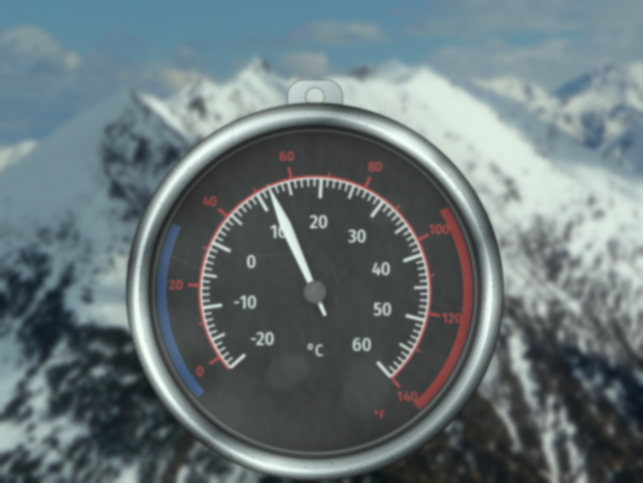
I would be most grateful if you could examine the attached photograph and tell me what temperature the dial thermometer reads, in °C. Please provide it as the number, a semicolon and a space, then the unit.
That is 12; °C
